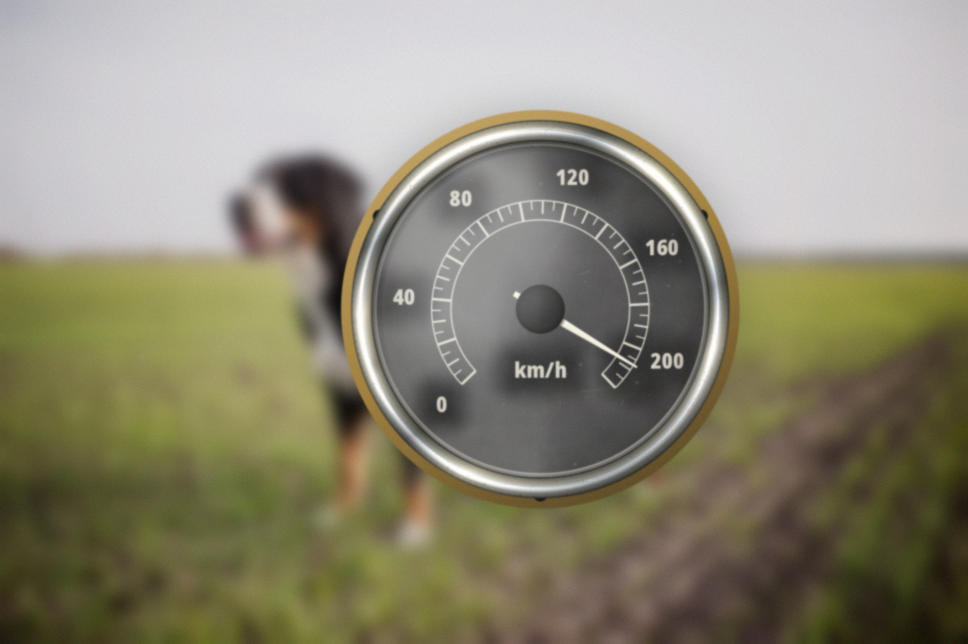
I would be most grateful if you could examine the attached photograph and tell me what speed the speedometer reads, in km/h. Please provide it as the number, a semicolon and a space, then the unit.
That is 207.5; km/h
